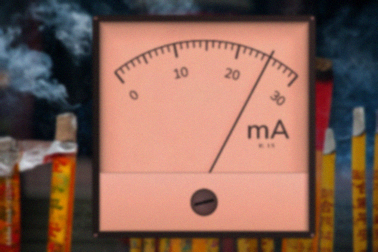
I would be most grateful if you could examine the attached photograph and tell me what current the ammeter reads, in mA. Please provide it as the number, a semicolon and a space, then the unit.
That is 25; mA
